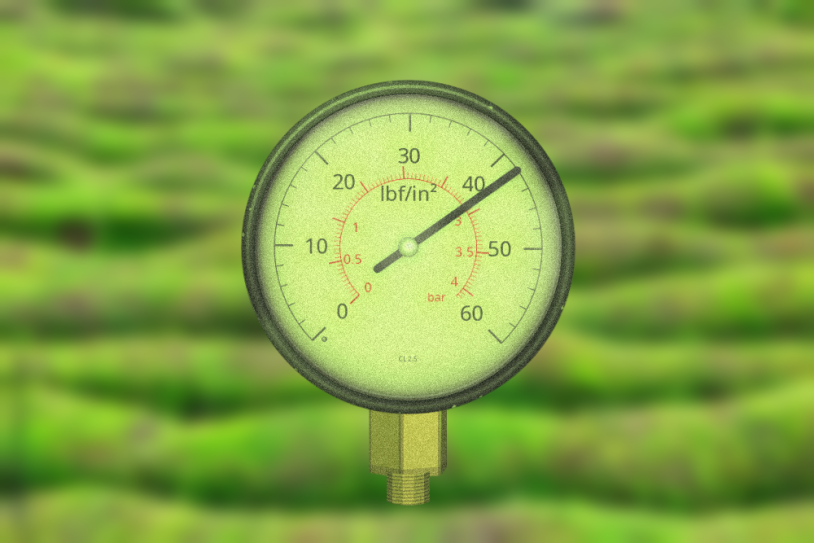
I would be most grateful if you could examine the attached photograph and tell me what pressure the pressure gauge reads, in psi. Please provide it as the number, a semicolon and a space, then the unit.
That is 42; psi
